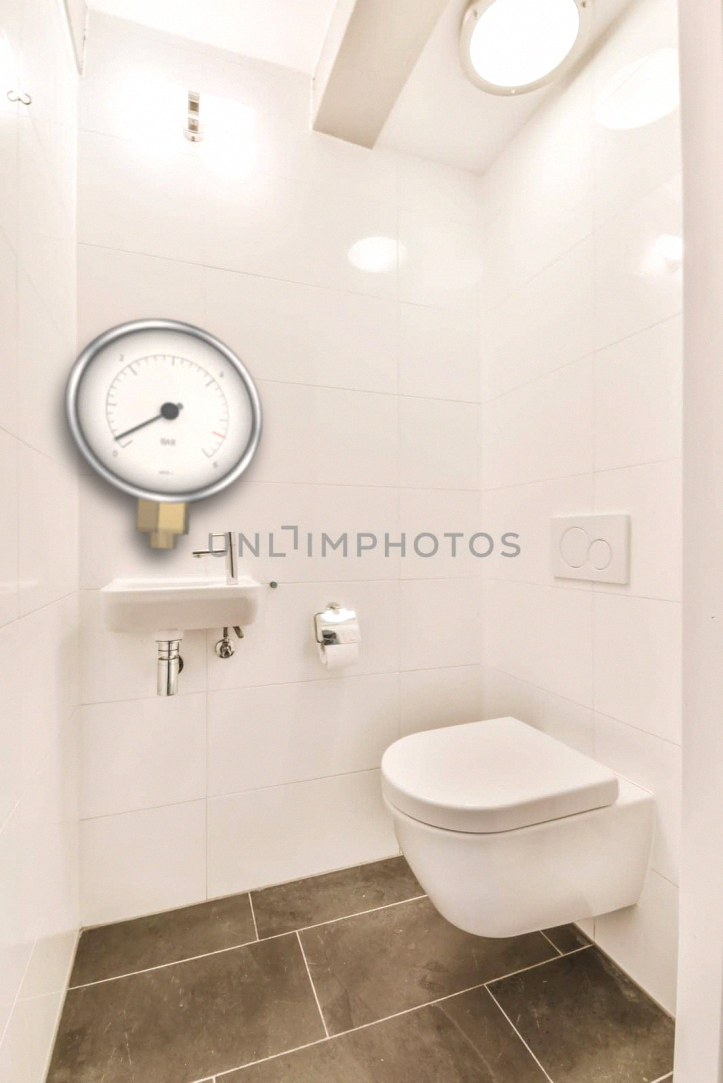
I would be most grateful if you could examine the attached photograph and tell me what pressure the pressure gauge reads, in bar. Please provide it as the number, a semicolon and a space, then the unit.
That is 0.2; bar
